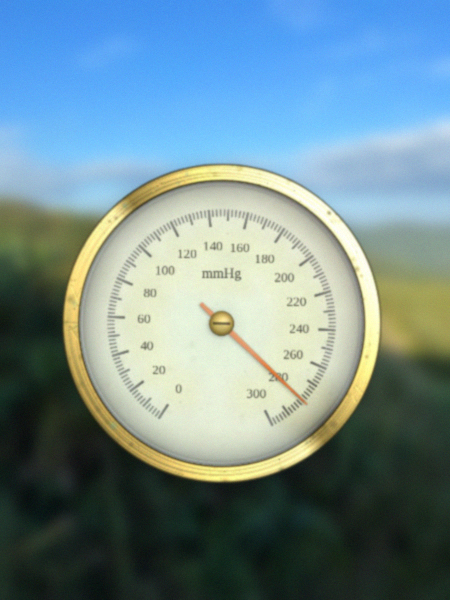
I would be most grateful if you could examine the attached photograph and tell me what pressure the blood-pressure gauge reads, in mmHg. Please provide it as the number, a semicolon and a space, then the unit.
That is 280; mmHg
